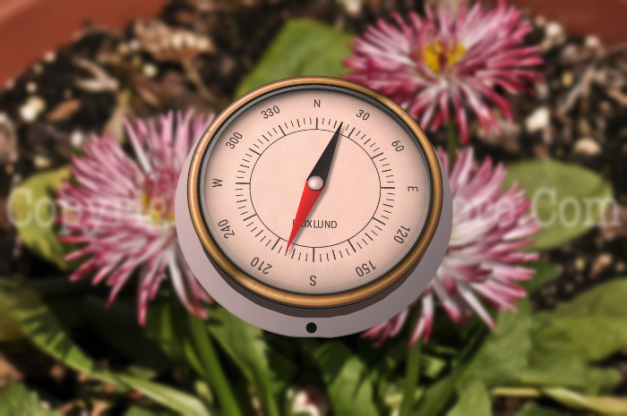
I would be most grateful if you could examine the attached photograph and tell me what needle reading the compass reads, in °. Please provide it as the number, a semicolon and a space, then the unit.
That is 200; °
